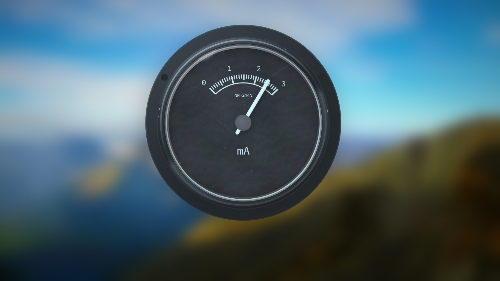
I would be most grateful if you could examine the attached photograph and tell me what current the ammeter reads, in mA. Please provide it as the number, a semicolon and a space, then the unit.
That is 2.5; mA
